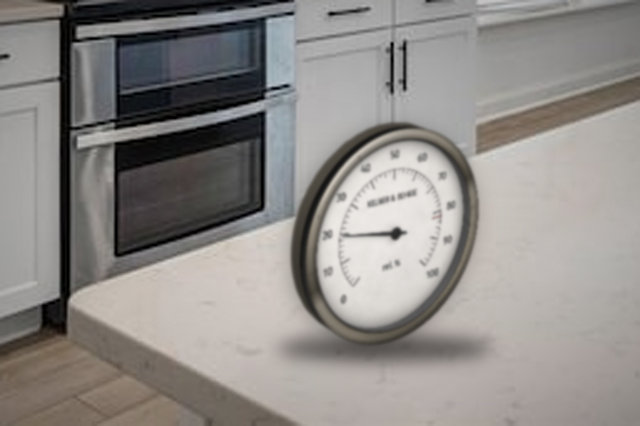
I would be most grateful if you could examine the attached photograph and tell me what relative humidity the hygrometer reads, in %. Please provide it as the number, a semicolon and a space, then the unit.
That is 20; %
